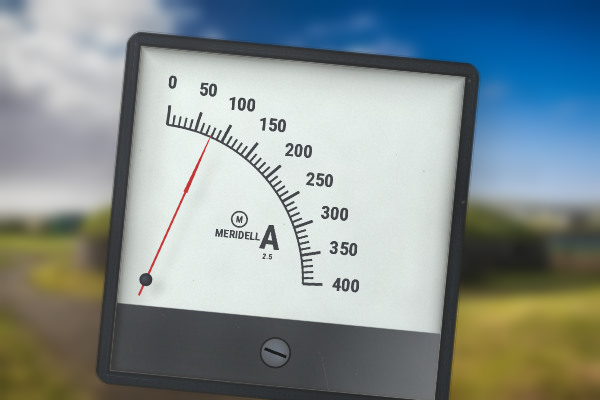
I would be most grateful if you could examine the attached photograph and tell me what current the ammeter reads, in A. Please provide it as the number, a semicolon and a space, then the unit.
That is 80; A
